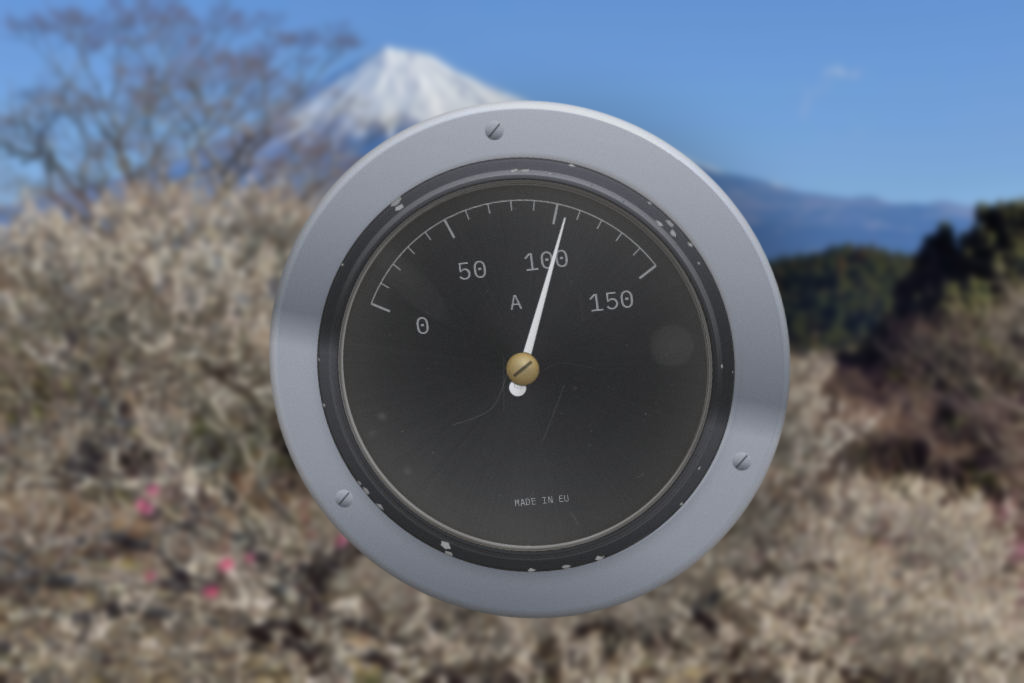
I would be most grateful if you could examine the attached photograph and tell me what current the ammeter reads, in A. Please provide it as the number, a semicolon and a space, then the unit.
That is 105; A
